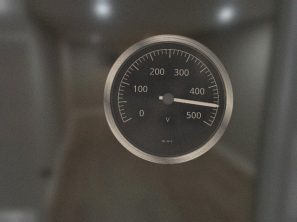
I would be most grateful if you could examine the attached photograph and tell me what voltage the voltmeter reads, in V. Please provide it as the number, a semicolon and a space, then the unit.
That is 450; V
